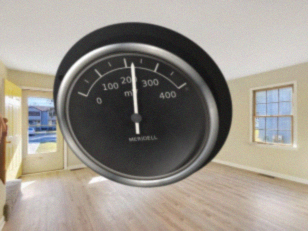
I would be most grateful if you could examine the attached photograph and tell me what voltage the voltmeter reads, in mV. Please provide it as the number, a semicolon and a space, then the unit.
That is 225; mV
